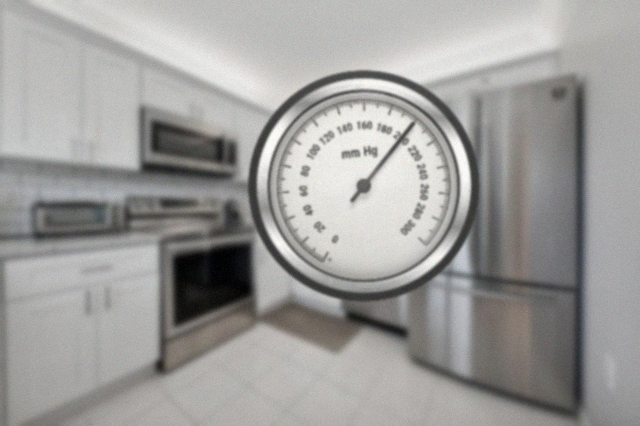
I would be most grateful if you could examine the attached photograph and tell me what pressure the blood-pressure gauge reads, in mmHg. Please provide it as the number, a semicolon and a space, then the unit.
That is 200; mmHg
